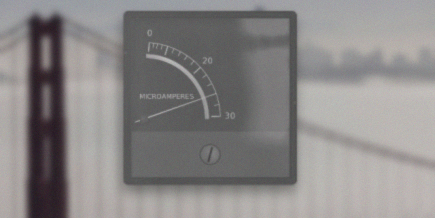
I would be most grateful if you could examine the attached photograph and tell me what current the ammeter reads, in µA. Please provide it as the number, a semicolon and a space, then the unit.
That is 26; µA
